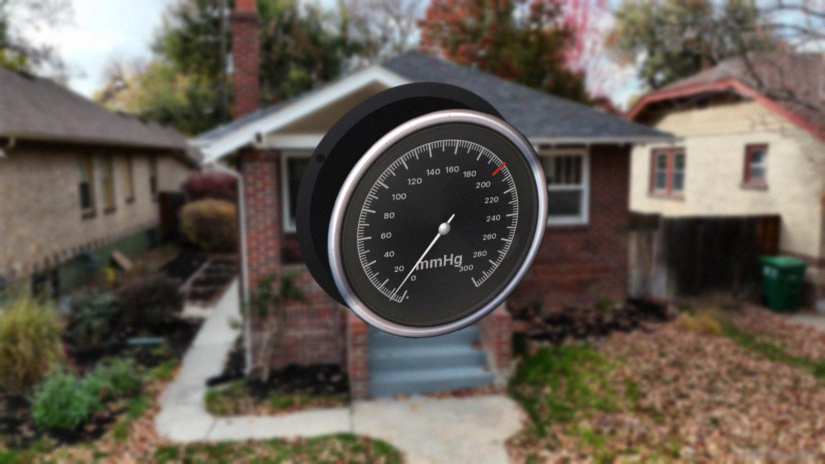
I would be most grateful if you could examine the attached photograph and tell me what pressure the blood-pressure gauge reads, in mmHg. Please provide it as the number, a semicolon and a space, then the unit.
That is 10; mmHg
